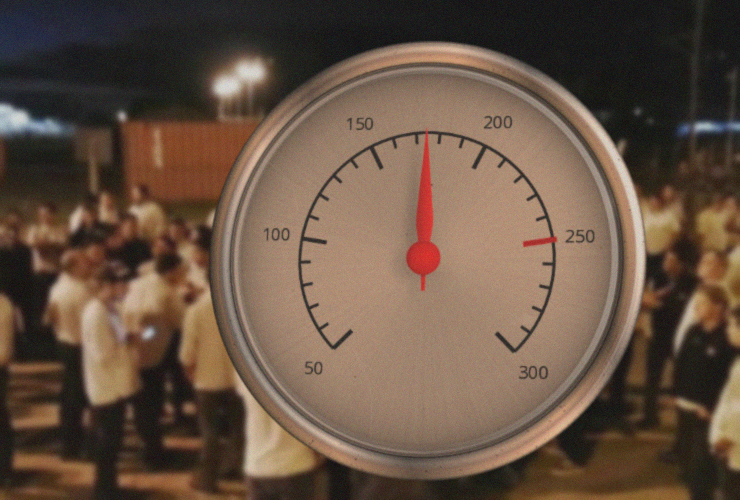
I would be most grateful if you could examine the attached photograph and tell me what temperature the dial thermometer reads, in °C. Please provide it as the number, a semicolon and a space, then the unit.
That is 175; °C
